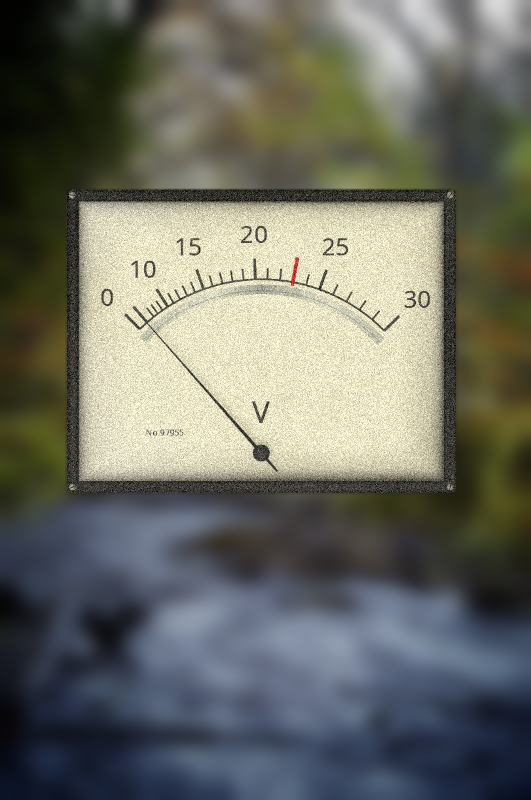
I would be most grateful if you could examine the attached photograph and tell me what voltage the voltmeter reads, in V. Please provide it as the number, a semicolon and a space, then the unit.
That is 5; V
